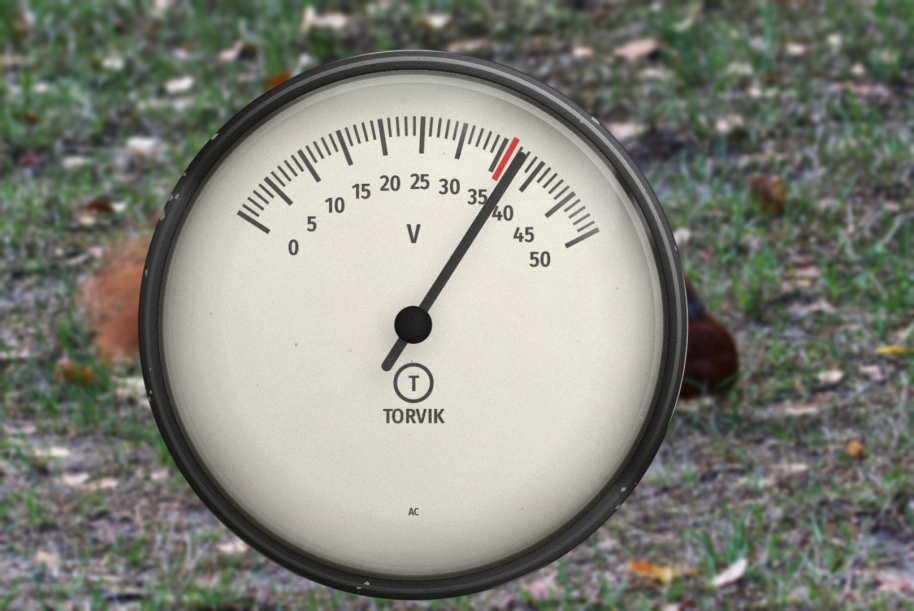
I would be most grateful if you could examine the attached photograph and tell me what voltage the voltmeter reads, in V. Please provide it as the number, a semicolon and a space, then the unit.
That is 37.5; V
